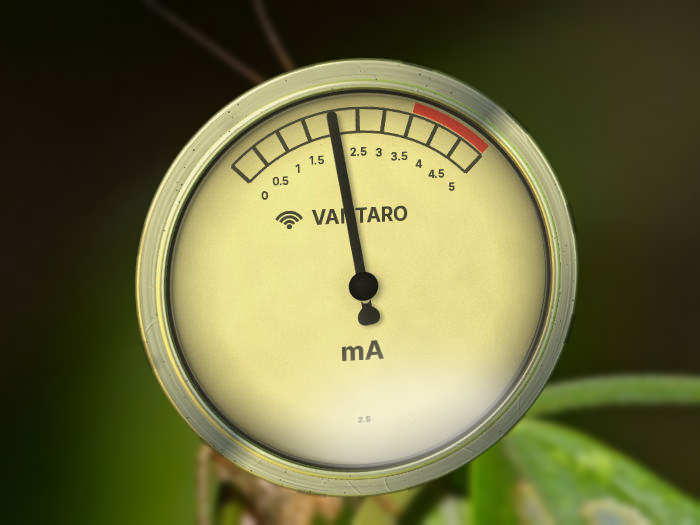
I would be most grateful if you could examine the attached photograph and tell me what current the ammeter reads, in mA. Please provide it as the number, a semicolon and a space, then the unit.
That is 2; mA
